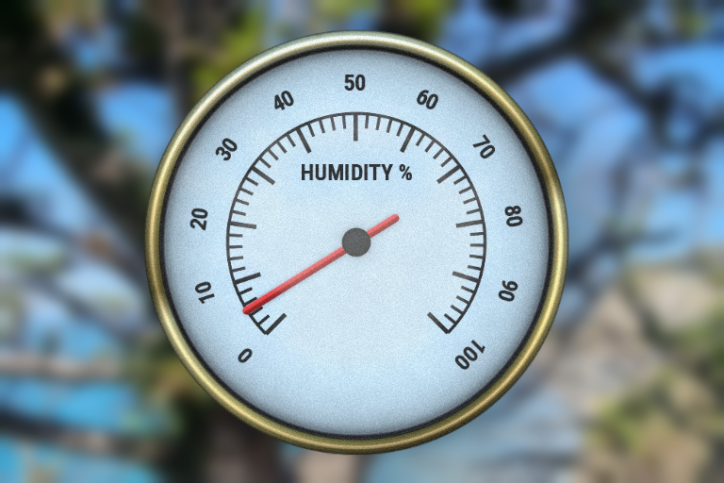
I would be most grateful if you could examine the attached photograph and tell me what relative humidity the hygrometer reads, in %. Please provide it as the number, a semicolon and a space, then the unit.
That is 5; %
